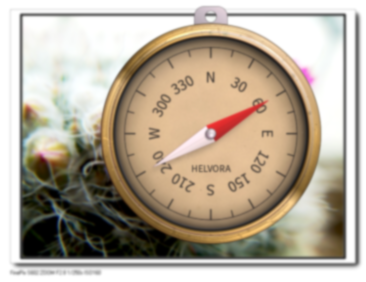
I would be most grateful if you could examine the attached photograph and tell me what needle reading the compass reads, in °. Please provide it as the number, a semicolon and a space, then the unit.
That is 60; °
